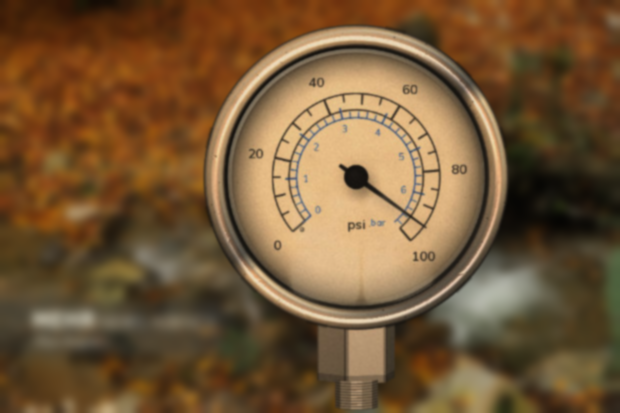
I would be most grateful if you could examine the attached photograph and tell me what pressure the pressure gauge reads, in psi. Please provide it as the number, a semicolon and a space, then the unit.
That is 95; psi
